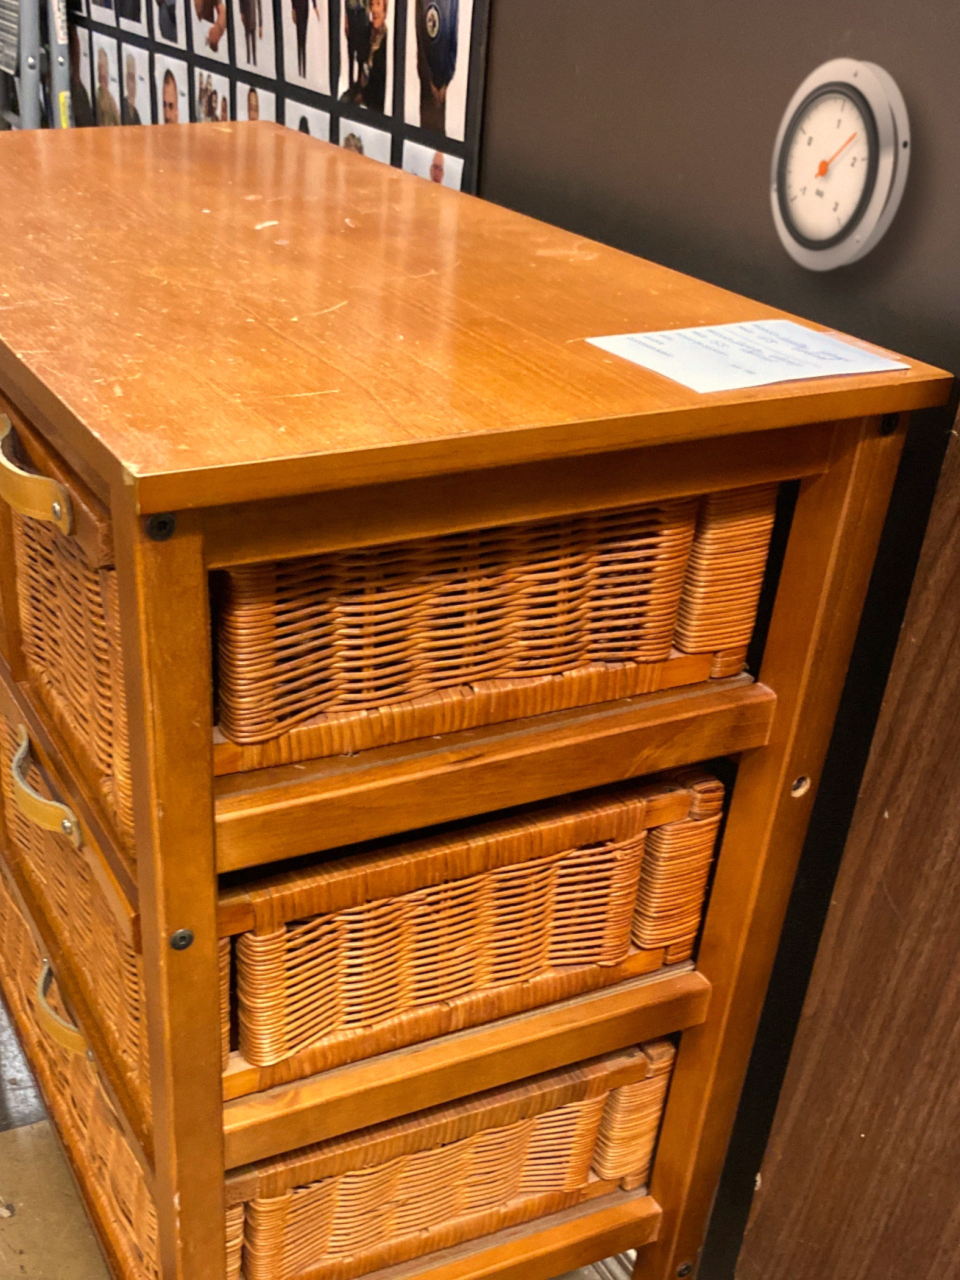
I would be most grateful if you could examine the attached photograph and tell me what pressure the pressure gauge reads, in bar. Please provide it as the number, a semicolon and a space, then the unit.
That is 1.6; bar
